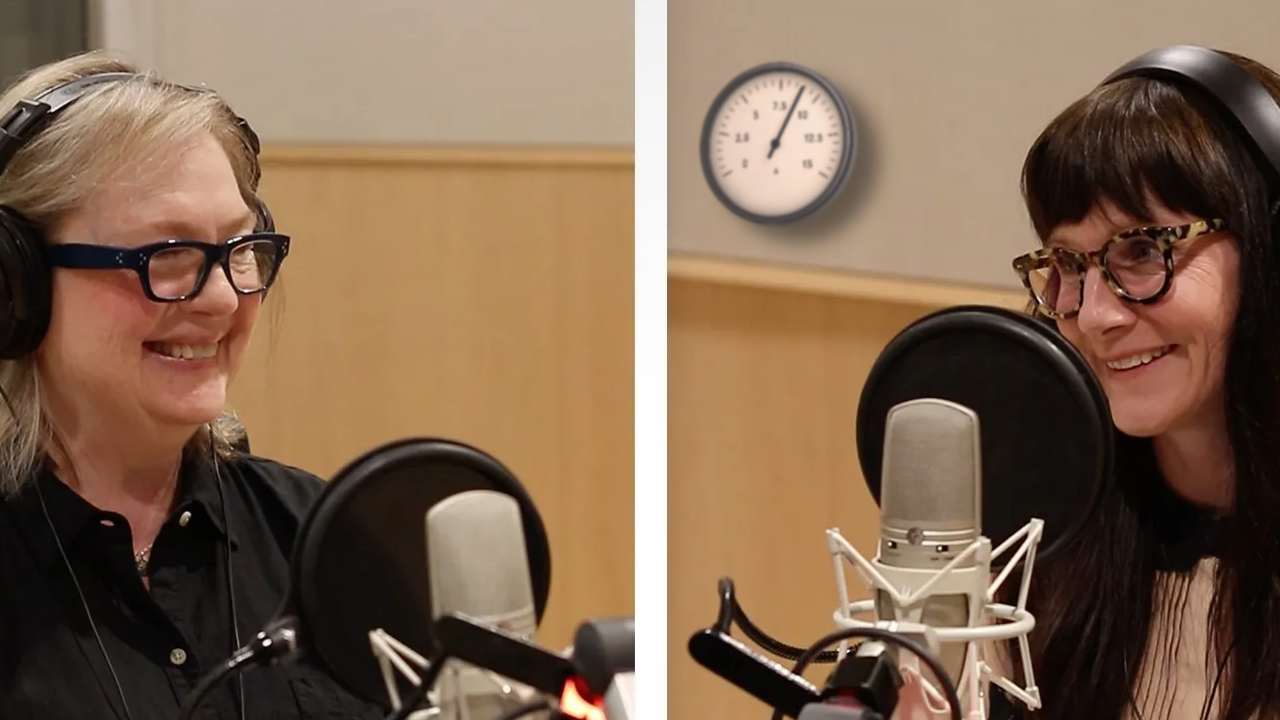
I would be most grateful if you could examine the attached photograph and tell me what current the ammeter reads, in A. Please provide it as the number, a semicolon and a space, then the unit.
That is 9; A
